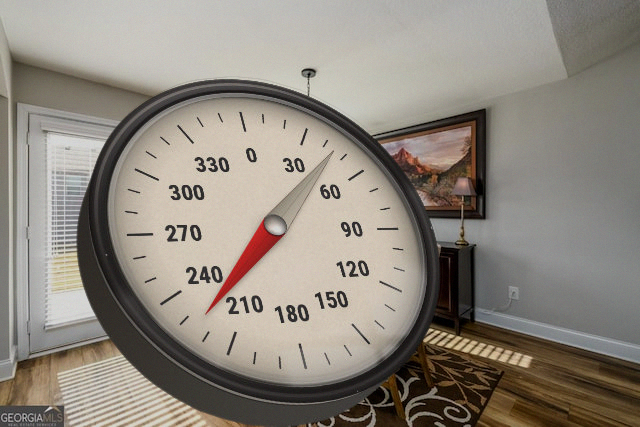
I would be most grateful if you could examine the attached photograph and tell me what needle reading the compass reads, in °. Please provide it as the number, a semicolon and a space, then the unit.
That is 225; °
